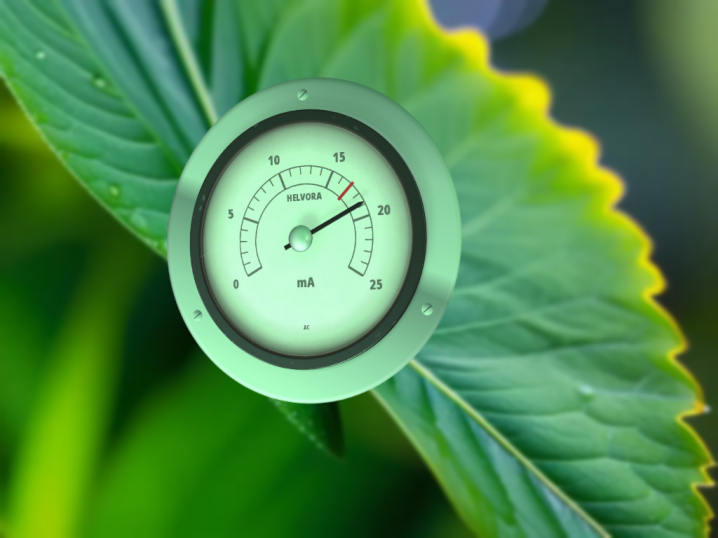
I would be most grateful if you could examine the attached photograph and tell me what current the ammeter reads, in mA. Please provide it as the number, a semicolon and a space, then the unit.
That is 19; mA
